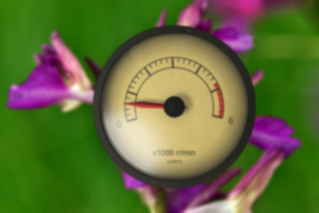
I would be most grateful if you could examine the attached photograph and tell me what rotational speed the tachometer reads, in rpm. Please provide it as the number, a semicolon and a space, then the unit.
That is 600; rpm
